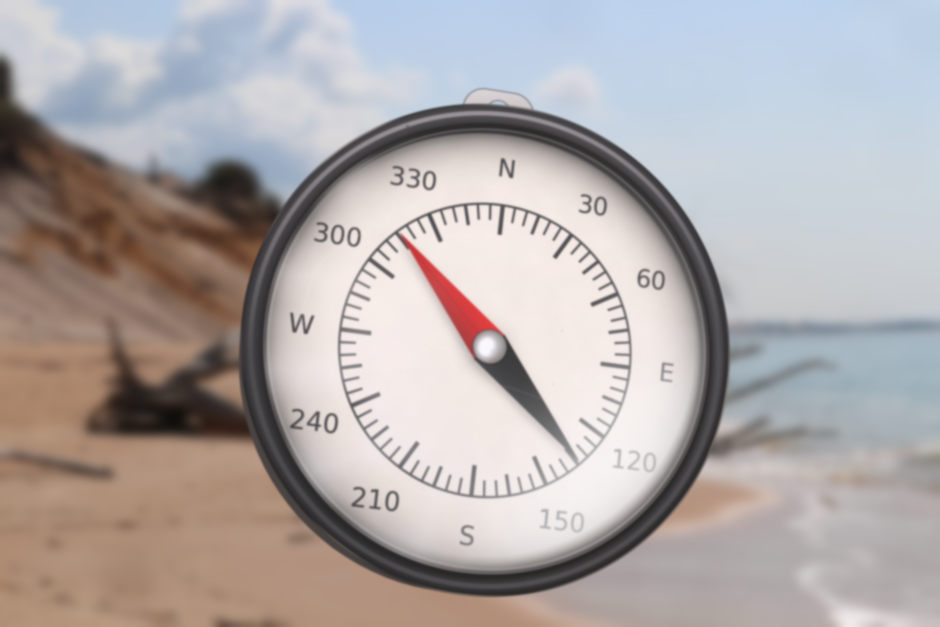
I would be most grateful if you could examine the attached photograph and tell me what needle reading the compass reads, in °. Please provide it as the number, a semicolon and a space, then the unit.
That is 315; °
